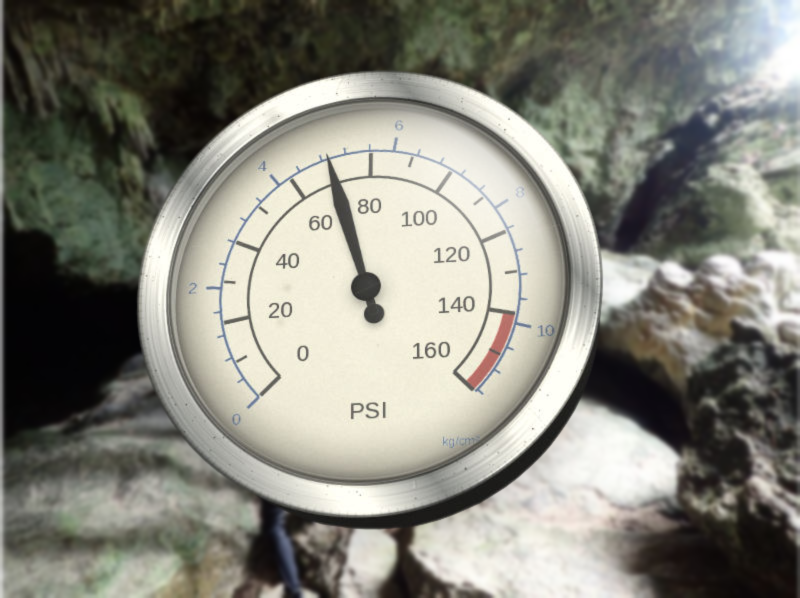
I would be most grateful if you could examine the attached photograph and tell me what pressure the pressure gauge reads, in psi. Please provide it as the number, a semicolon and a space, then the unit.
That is 70; psi
